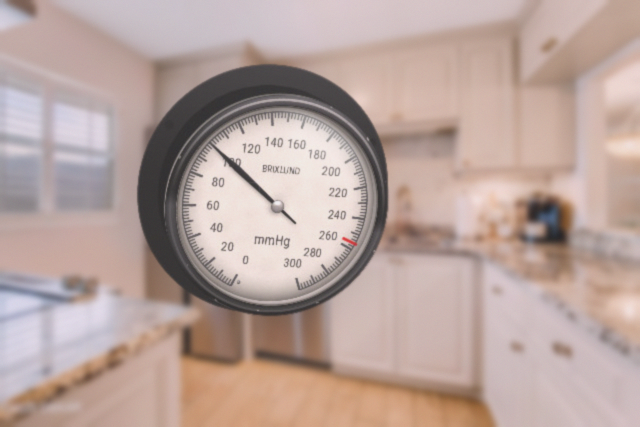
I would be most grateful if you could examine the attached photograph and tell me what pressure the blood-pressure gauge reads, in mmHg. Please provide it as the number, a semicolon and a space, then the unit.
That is 100; mmHg
